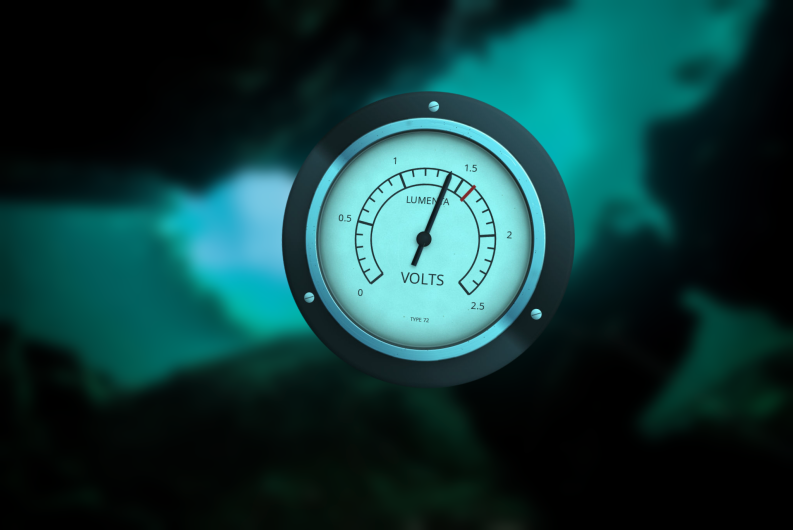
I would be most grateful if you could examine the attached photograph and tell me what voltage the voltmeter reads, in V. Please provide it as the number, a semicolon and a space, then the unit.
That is 1.4; V
